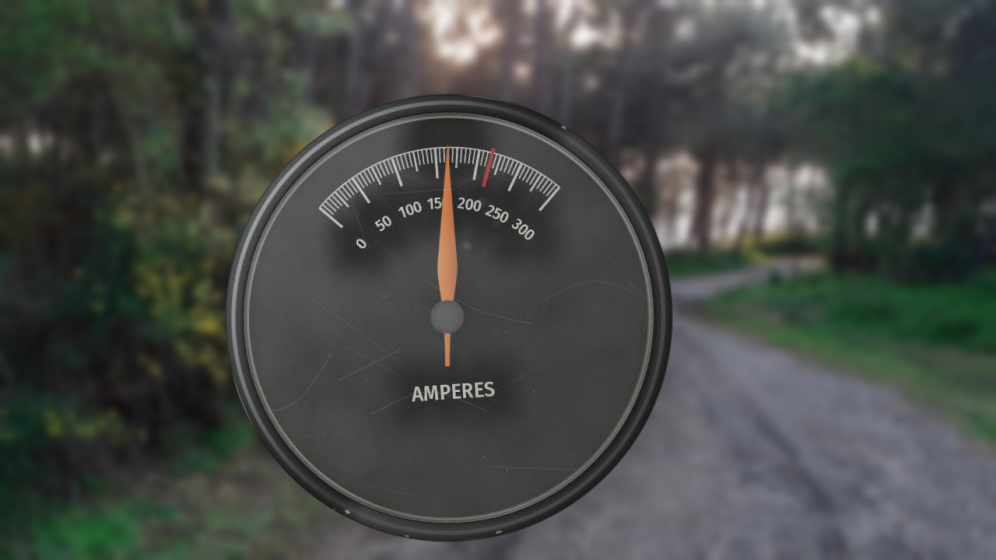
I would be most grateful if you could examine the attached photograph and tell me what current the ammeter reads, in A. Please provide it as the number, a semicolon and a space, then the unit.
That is 165; A
